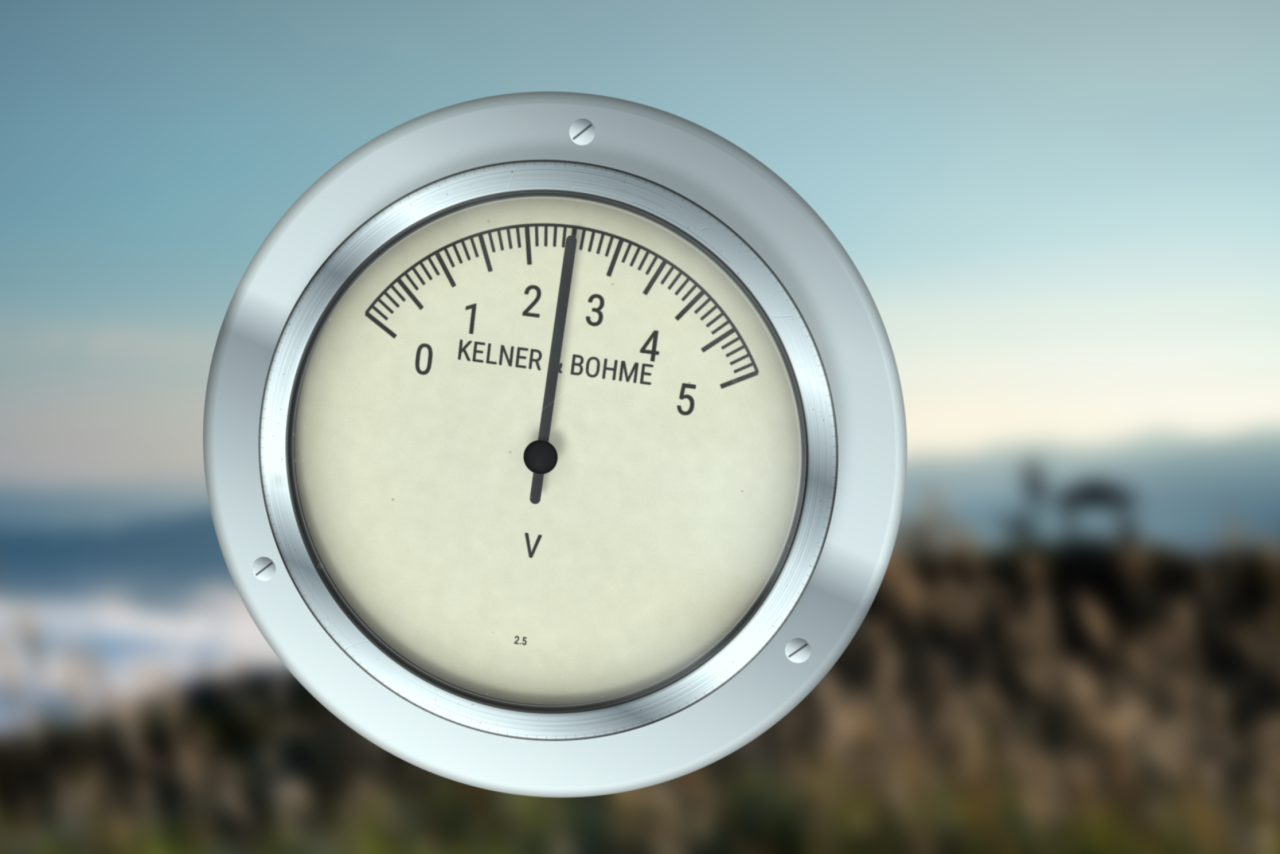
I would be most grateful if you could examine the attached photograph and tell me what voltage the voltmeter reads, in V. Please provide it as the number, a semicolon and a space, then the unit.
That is 2.5; V
